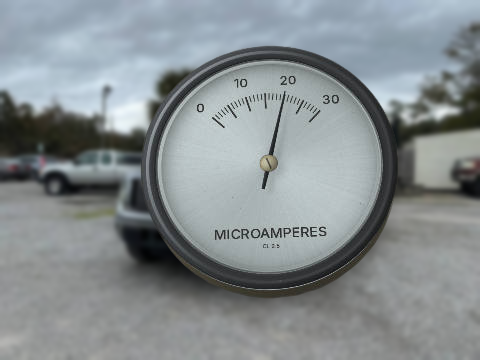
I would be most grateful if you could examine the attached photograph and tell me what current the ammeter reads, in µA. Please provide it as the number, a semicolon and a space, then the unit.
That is 20; µA
